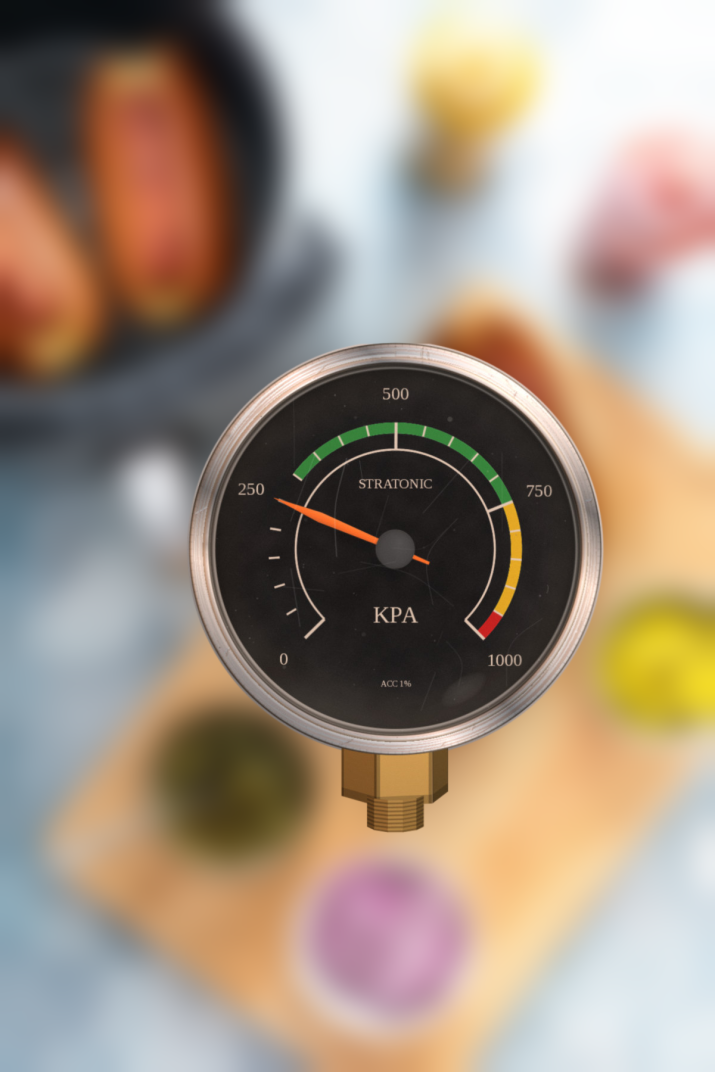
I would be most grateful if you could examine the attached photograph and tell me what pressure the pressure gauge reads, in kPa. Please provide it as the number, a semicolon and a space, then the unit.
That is 250; kPa
